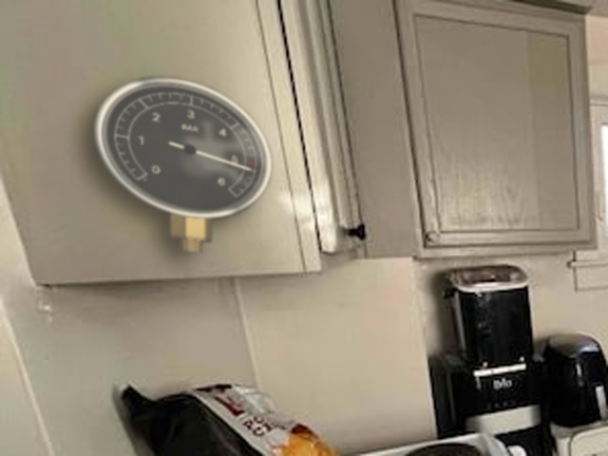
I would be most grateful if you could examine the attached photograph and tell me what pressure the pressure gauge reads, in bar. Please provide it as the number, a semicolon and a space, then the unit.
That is 5.2; bar
